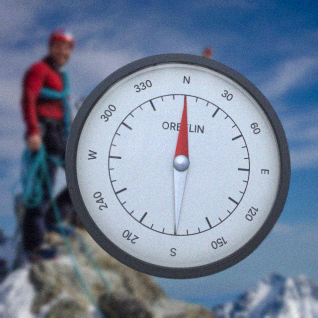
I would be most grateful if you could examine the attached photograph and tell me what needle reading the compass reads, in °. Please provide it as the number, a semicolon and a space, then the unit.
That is 0; °
